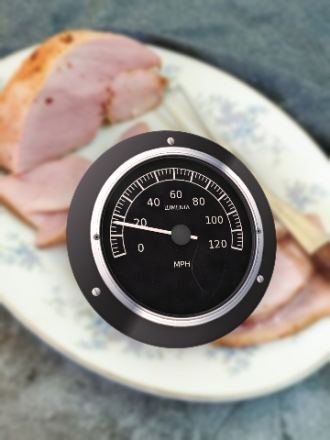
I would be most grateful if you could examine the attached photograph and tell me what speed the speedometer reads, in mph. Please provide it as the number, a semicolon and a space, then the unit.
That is 16; mph
